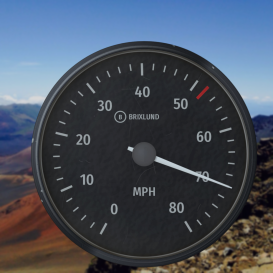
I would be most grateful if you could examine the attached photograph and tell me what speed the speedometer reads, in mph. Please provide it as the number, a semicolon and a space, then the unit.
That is 70; mph
